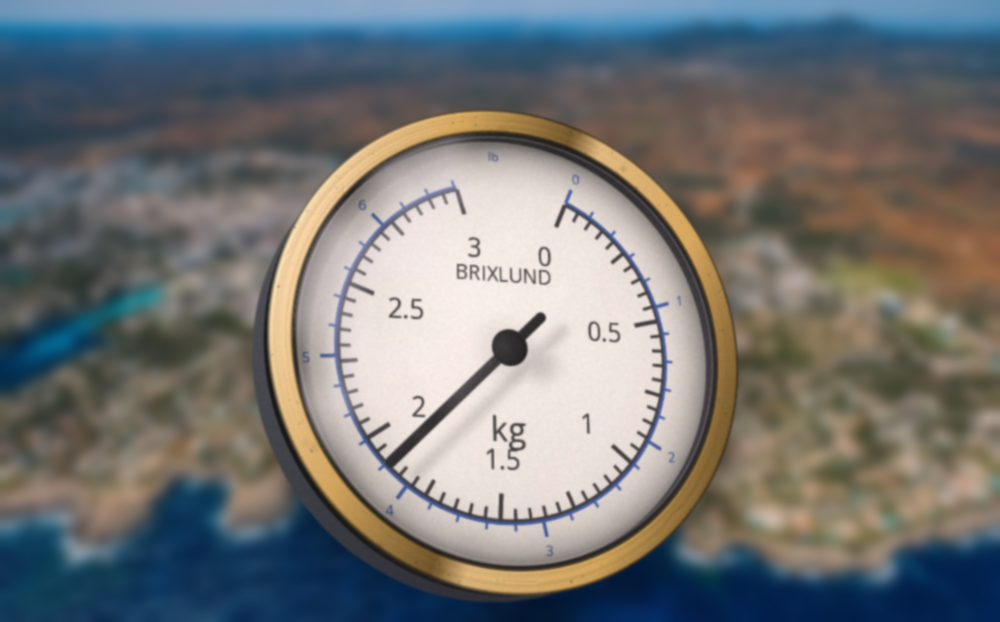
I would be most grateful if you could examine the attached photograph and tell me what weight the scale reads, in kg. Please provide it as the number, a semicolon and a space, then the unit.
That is 1.9; kg
